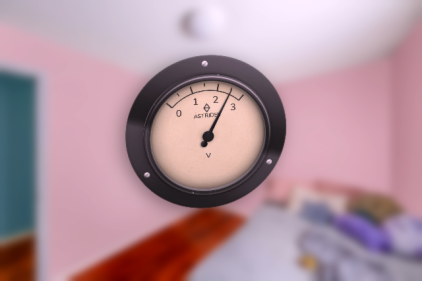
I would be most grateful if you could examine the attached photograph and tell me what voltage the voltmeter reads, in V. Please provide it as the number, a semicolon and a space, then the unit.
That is 2.5; V
